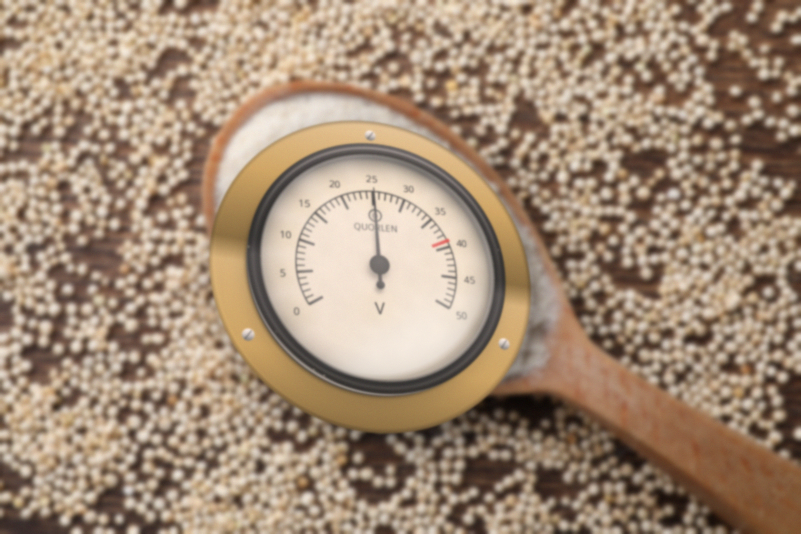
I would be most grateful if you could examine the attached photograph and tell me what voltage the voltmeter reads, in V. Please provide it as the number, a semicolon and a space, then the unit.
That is 25; V
